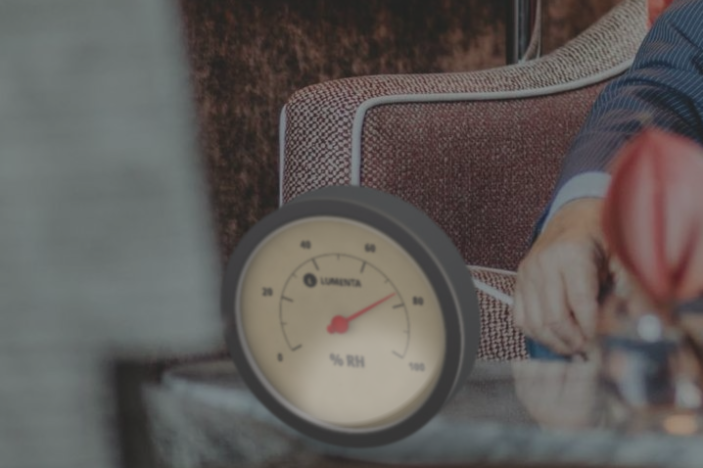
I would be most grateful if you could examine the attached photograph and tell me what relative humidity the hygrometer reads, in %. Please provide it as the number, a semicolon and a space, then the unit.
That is 75; %
